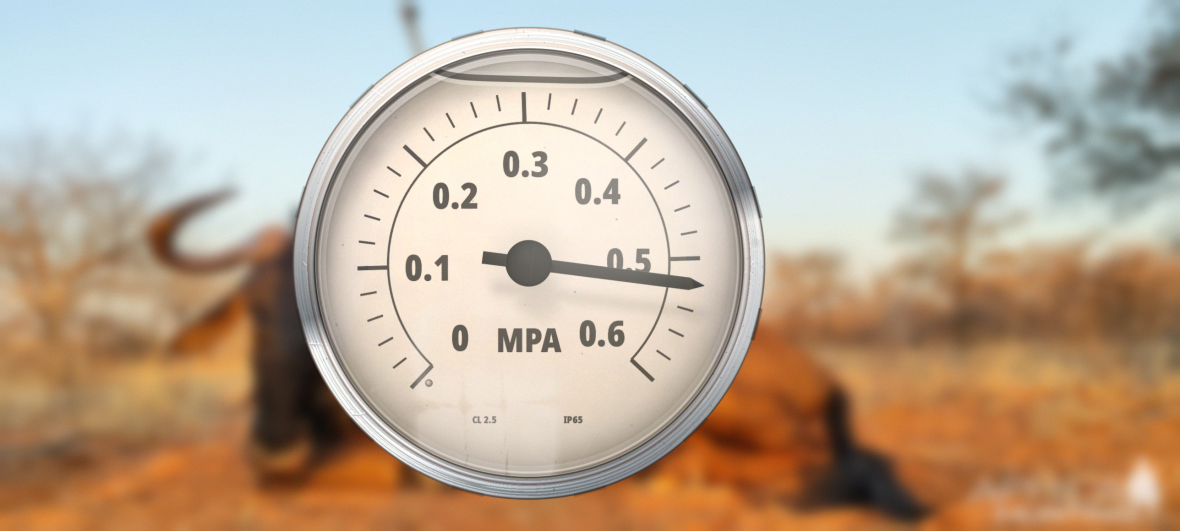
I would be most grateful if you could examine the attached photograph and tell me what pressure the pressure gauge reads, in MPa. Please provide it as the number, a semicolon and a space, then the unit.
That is 0.52; MPa
